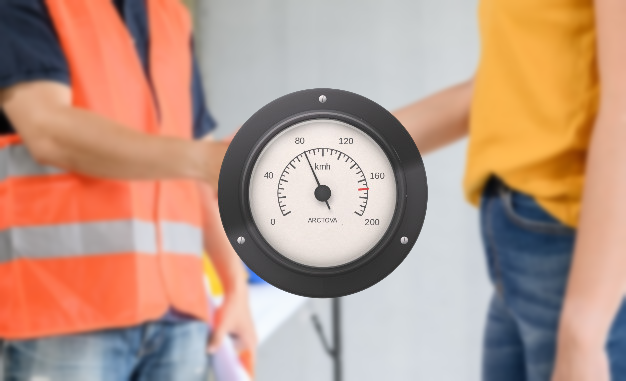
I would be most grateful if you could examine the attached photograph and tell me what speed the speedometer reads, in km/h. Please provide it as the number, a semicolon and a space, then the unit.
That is 80; km/h
